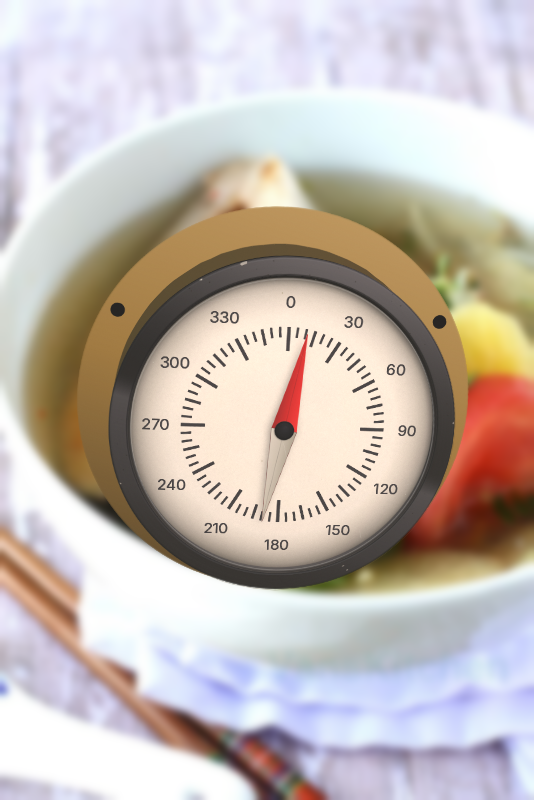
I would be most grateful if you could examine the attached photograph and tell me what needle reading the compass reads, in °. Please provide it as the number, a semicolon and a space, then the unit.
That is 10; °
